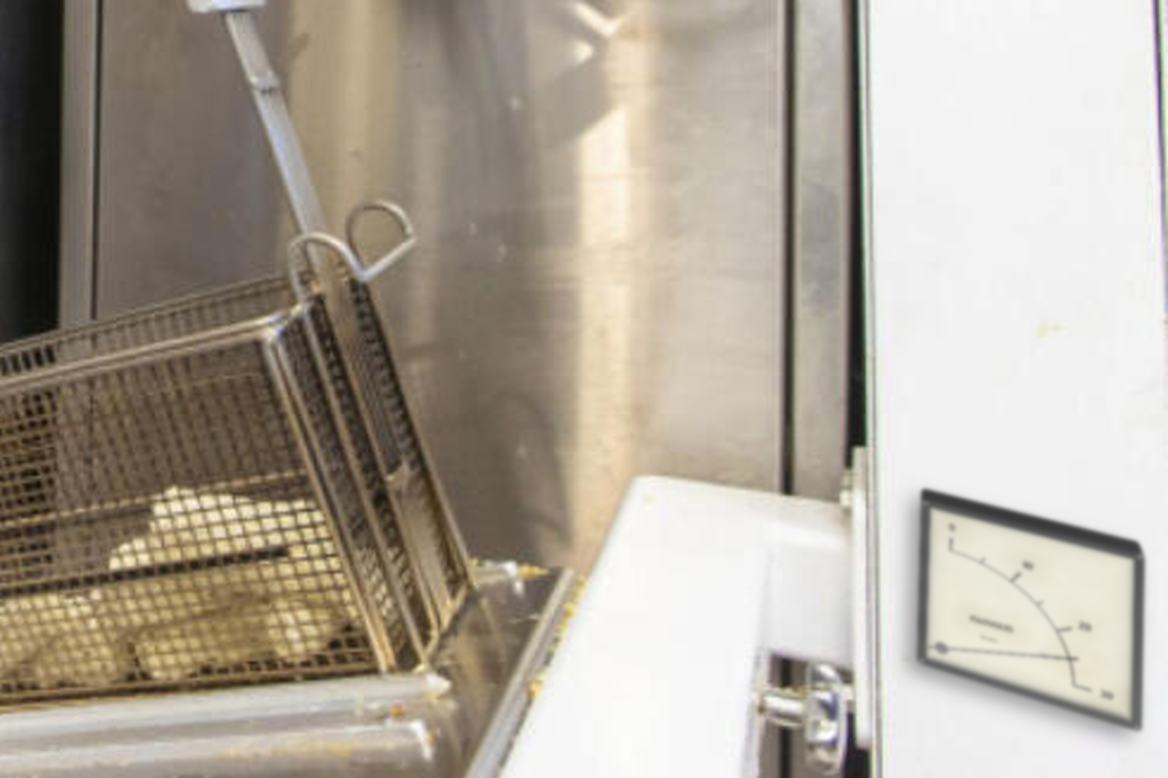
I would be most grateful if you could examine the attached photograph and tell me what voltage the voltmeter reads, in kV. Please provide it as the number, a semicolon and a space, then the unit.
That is 25; kV
